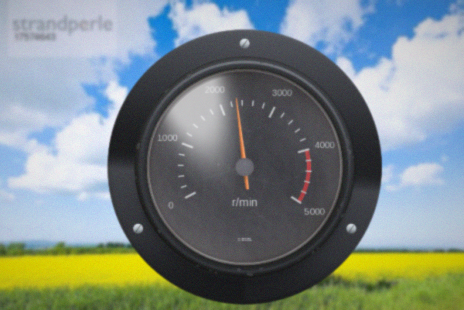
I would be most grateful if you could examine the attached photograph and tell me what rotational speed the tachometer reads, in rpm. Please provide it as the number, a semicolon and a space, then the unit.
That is 2300; rpm
